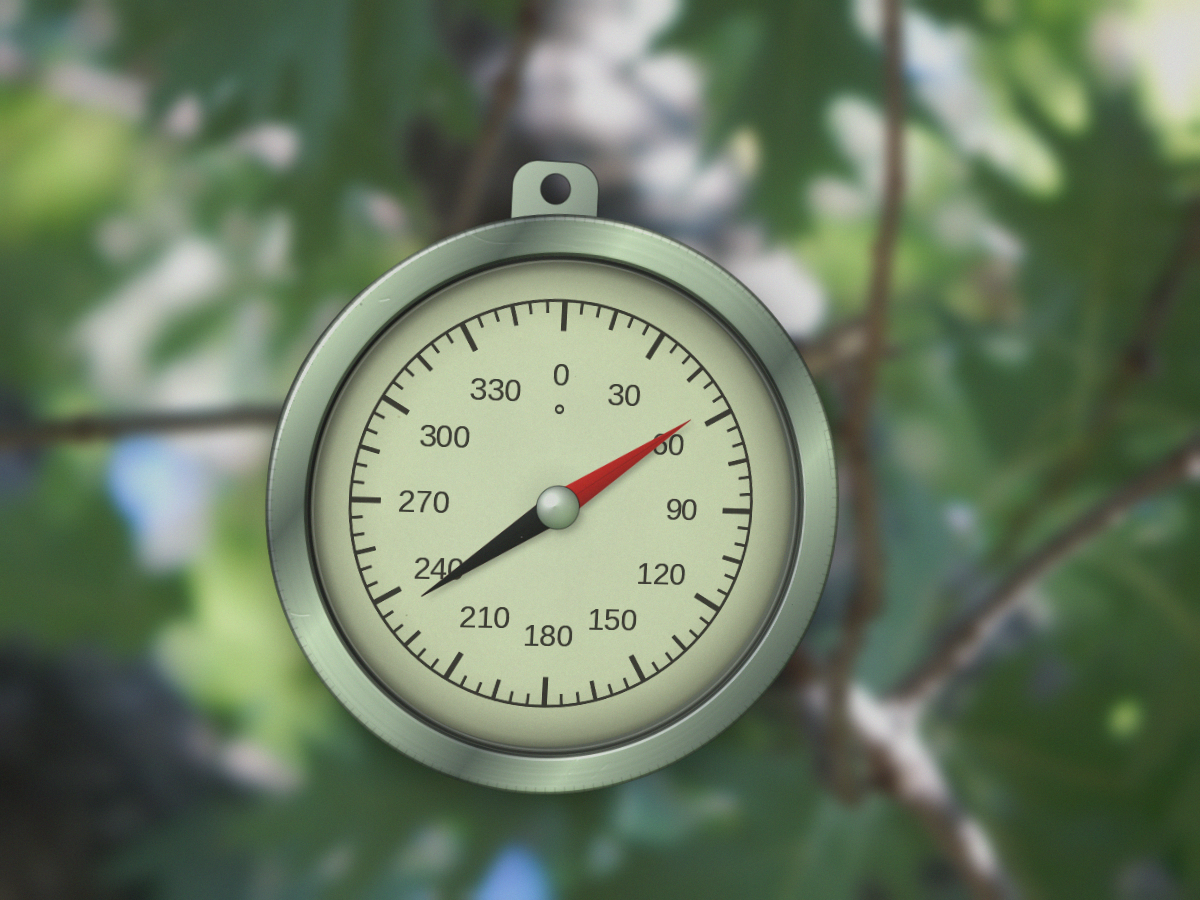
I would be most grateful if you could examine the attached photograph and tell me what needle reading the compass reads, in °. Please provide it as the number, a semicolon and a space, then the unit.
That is 55; °
